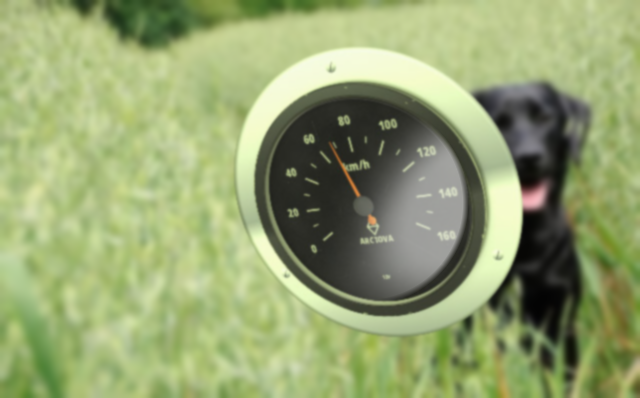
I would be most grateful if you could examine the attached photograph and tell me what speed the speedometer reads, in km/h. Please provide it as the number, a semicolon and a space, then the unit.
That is 70; km/h
